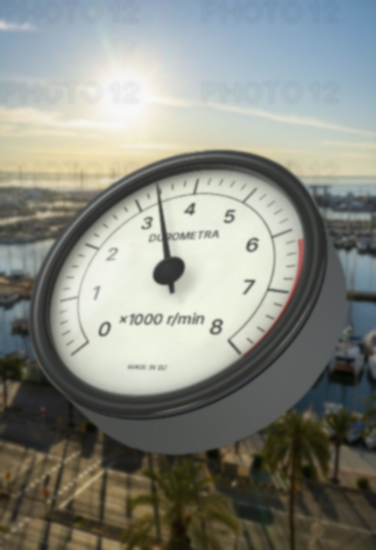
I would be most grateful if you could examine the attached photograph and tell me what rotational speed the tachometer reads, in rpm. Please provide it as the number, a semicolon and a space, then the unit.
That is 3400; rpm
